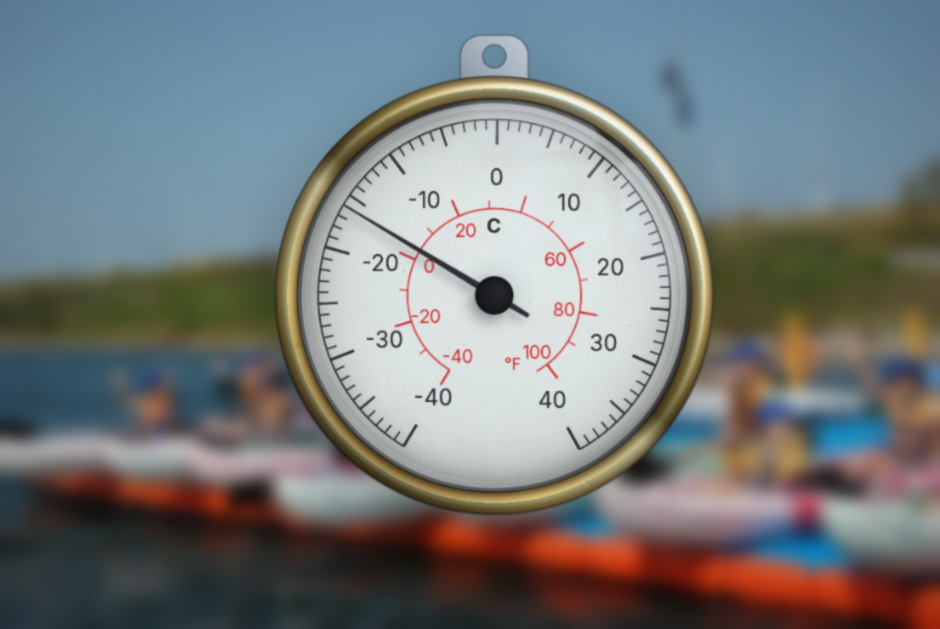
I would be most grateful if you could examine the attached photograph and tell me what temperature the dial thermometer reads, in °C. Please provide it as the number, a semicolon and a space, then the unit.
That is -16; °C
